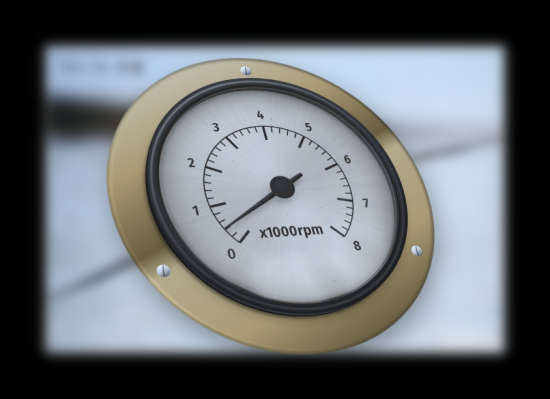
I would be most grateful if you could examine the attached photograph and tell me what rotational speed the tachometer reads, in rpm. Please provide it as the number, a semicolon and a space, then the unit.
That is 400; rpm
